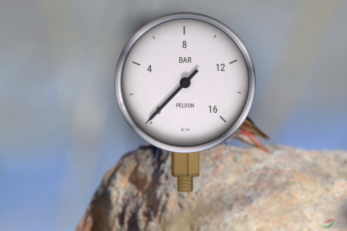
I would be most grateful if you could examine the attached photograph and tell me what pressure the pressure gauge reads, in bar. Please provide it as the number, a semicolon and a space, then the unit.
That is 0; bar
